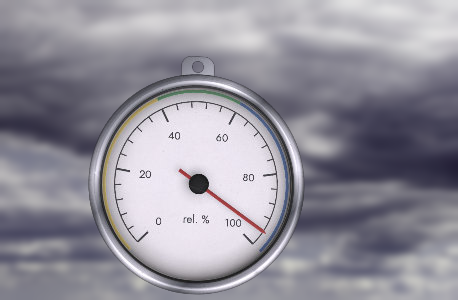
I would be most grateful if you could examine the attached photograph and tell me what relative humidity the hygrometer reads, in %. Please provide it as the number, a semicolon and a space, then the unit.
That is 96; %
